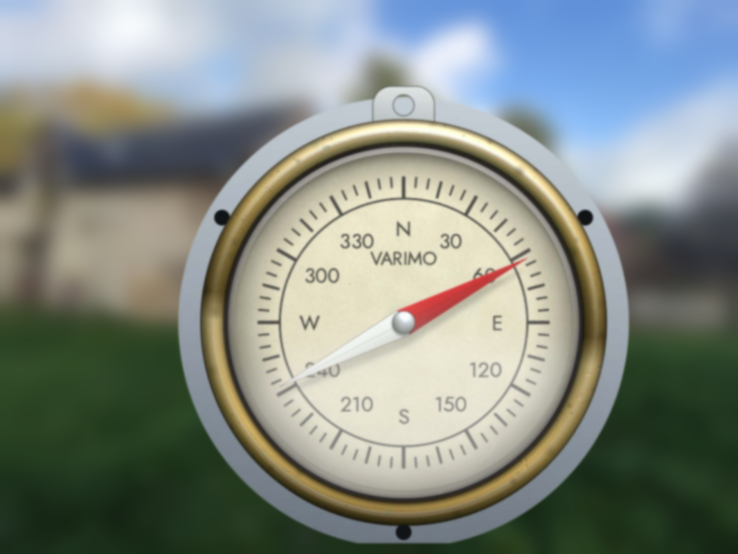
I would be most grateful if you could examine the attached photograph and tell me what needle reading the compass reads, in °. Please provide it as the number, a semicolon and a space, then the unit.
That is 62.5; °
